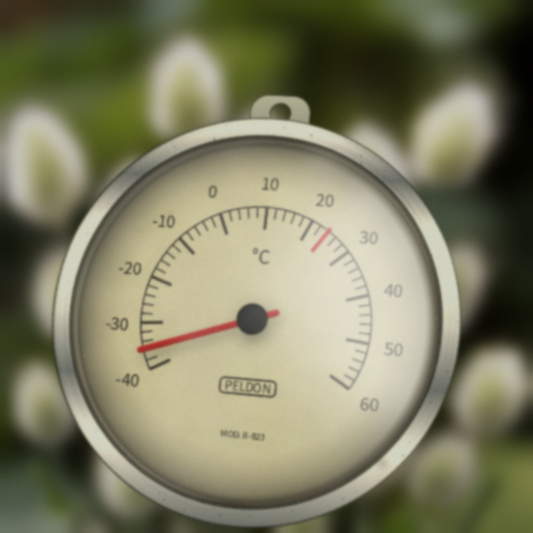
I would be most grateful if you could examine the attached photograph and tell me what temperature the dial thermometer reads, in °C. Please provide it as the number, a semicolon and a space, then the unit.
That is -36; °C
